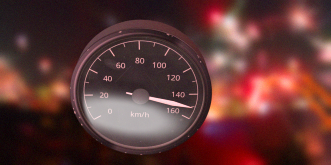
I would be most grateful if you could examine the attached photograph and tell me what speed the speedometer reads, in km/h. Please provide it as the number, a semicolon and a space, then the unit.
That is 150; km/h
